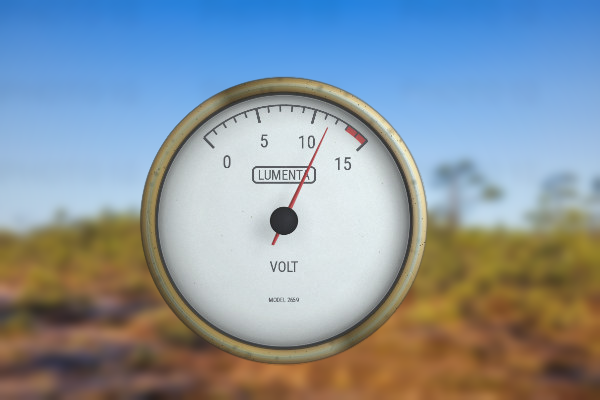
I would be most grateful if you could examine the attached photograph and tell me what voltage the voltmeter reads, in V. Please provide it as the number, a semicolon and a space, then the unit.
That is 11.5; V
